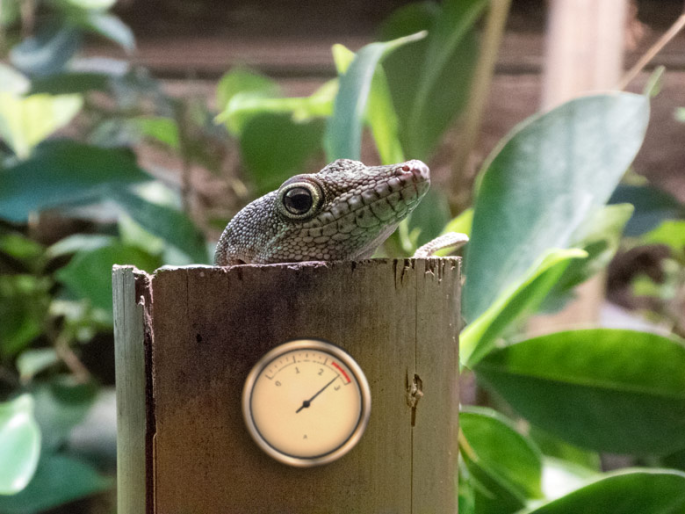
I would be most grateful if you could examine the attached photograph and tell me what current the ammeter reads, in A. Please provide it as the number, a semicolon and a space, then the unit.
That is 2.6; A
